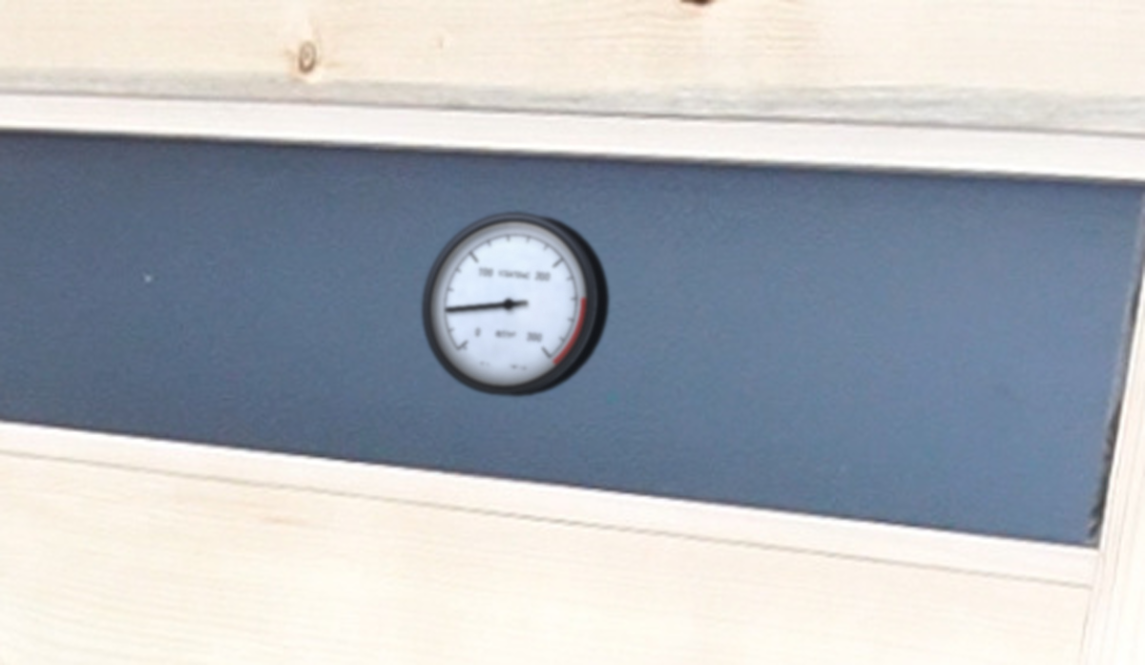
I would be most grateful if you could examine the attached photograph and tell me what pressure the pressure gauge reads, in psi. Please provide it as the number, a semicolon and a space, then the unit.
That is 40; psi
